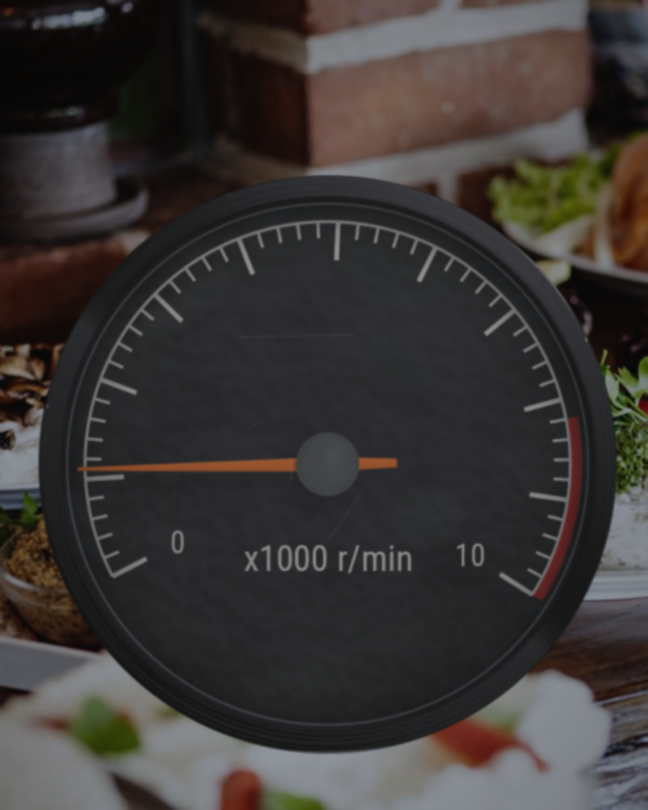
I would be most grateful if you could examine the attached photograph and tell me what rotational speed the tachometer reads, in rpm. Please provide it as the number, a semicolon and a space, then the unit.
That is 1100; rpm
